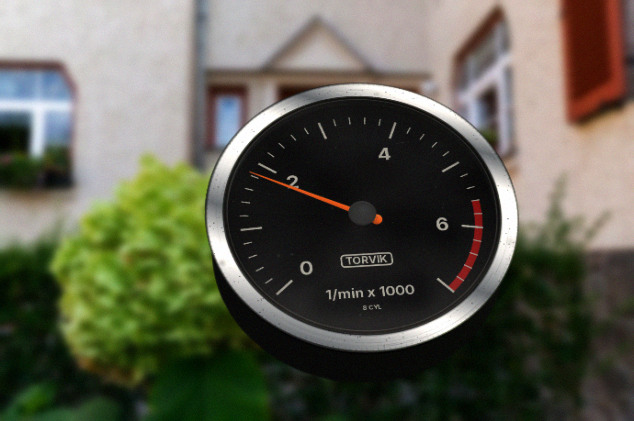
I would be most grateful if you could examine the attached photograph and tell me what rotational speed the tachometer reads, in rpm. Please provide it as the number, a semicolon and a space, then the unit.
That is 1800; rpm
